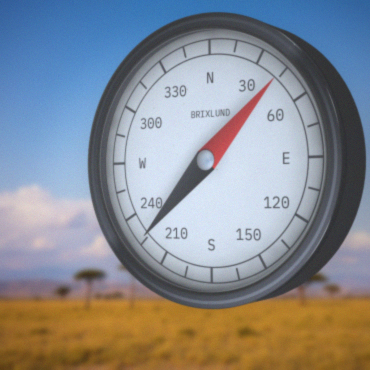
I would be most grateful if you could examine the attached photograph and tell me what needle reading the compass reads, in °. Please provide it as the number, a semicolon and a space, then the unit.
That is 45; °
